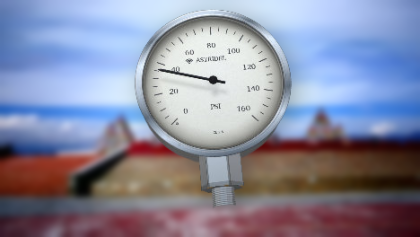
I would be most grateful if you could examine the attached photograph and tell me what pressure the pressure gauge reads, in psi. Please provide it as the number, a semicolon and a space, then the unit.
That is 35; psi
